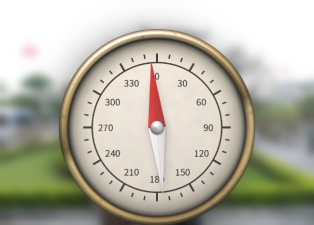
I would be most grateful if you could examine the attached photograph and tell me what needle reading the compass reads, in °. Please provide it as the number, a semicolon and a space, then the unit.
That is 355; °
